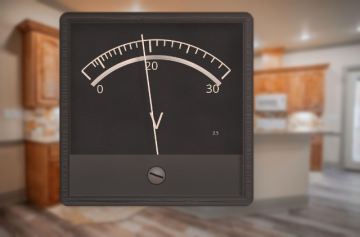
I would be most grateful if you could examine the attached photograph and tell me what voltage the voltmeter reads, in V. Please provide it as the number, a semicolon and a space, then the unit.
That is 19; V
